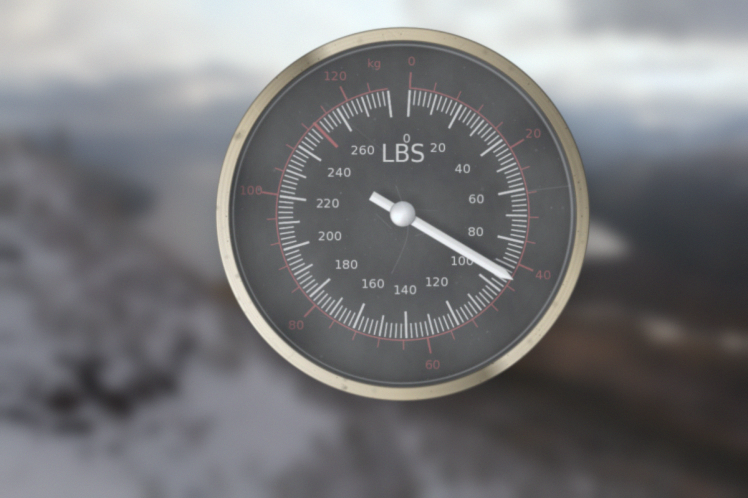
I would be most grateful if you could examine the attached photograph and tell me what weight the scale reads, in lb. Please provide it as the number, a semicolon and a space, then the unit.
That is 94; lb
